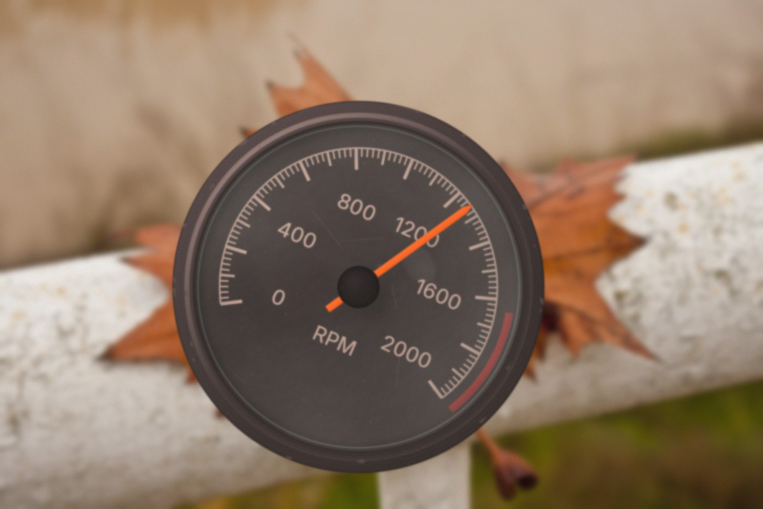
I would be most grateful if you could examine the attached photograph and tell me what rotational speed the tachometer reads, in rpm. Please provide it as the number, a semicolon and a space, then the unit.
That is 1260; rpm
